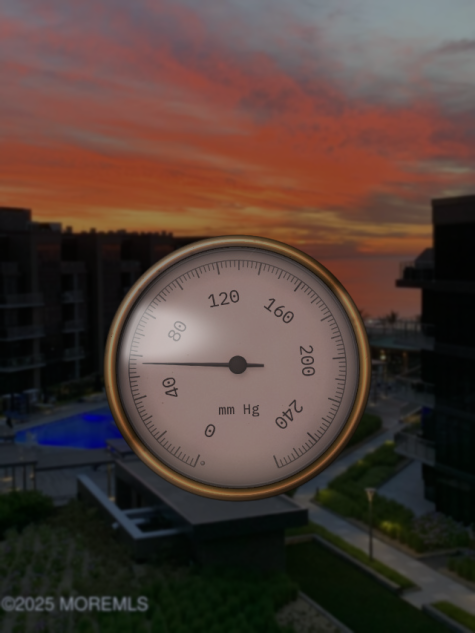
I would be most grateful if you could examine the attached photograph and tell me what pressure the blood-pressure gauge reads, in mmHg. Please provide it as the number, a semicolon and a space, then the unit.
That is 56; mmHg
